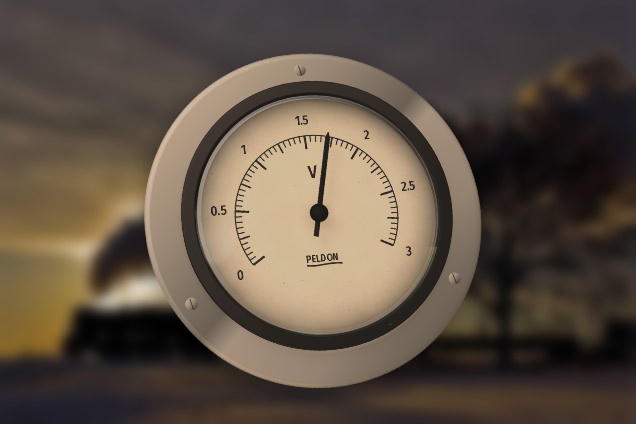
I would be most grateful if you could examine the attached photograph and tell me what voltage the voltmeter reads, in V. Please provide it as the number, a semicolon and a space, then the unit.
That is 1.7; V
